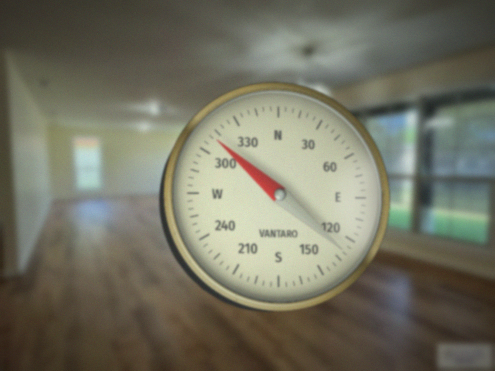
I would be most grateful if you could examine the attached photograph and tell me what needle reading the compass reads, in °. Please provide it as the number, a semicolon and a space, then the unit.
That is 310; °
